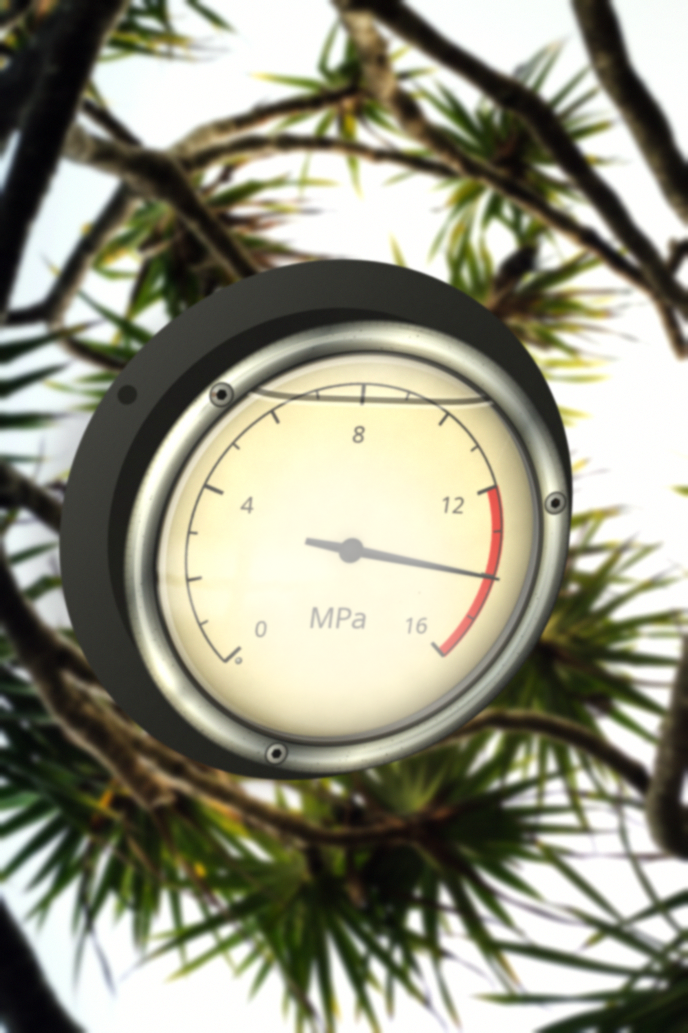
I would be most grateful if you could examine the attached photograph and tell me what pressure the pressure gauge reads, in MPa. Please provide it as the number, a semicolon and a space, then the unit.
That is 14; MPa
